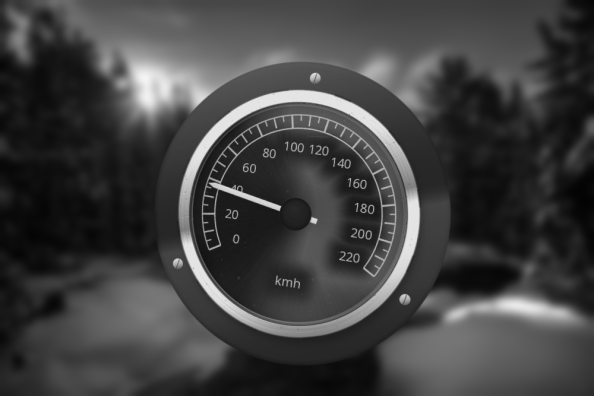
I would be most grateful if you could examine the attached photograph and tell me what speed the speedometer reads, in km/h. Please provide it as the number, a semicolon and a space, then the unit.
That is 37.5; km/h
